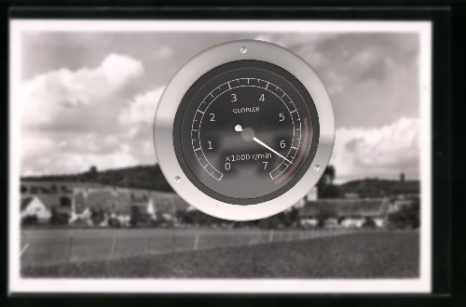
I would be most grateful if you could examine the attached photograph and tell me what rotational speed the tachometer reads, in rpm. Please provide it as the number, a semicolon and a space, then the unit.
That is 6375; rpm
